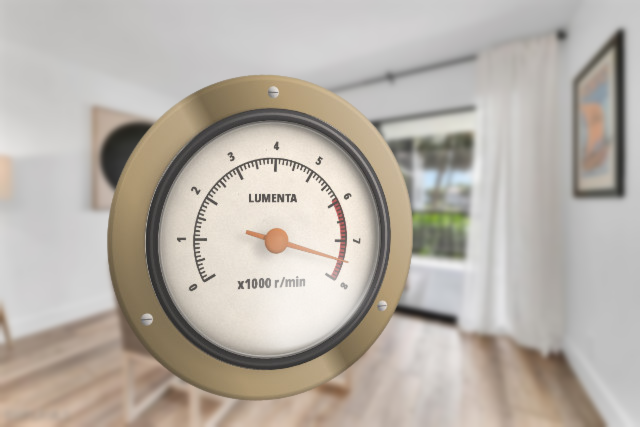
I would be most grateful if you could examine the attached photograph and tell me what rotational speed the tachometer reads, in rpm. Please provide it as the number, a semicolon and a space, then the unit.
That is 7500; rpm
